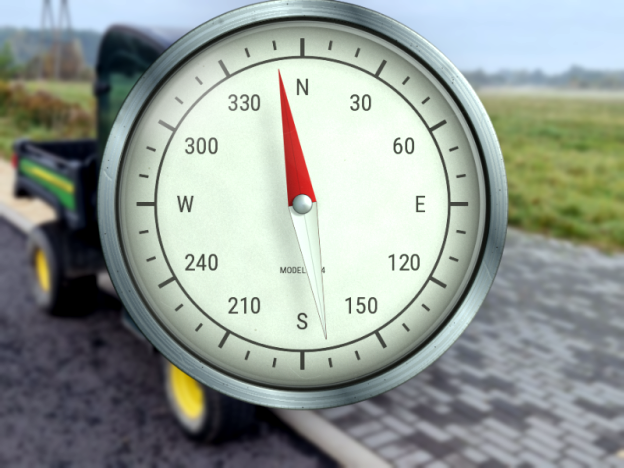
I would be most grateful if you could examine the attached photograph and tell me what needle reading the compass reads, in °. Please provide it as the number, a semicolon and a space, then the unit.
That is 350; °
